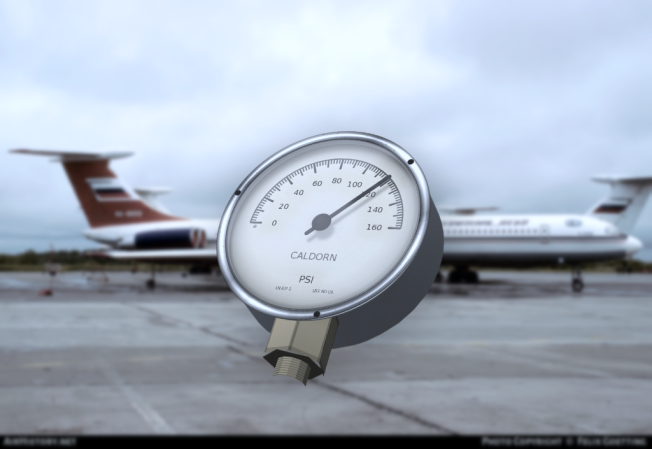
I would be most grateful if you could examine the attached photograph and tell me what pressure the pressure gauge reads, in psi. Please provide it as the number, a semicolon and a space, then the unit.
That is 120; psi
